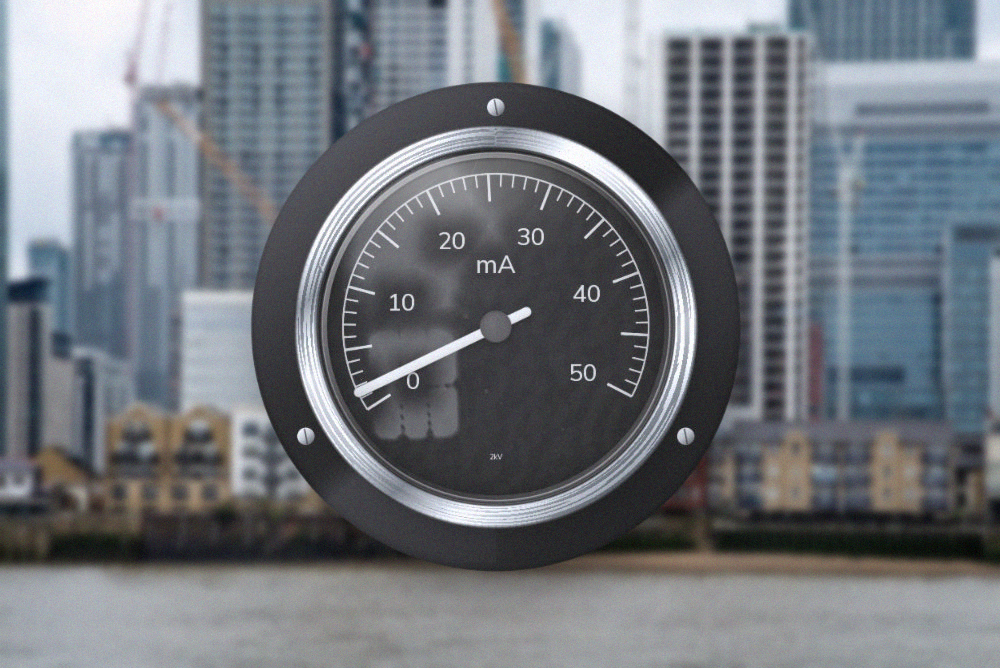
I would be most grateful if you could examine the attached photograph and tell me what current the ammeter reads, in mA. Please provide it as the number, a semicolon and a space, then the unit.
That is 1.5; mA
